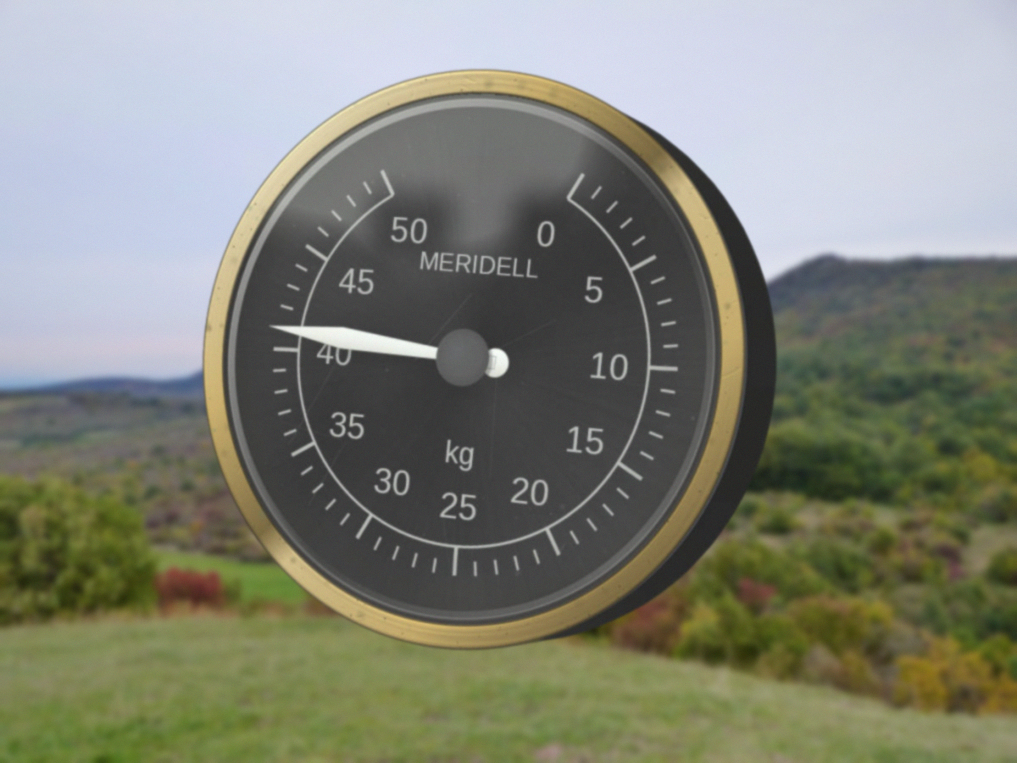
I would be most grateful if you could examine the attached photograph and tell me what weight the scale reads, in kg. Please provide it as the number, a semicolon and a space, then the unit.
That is 41; kg
